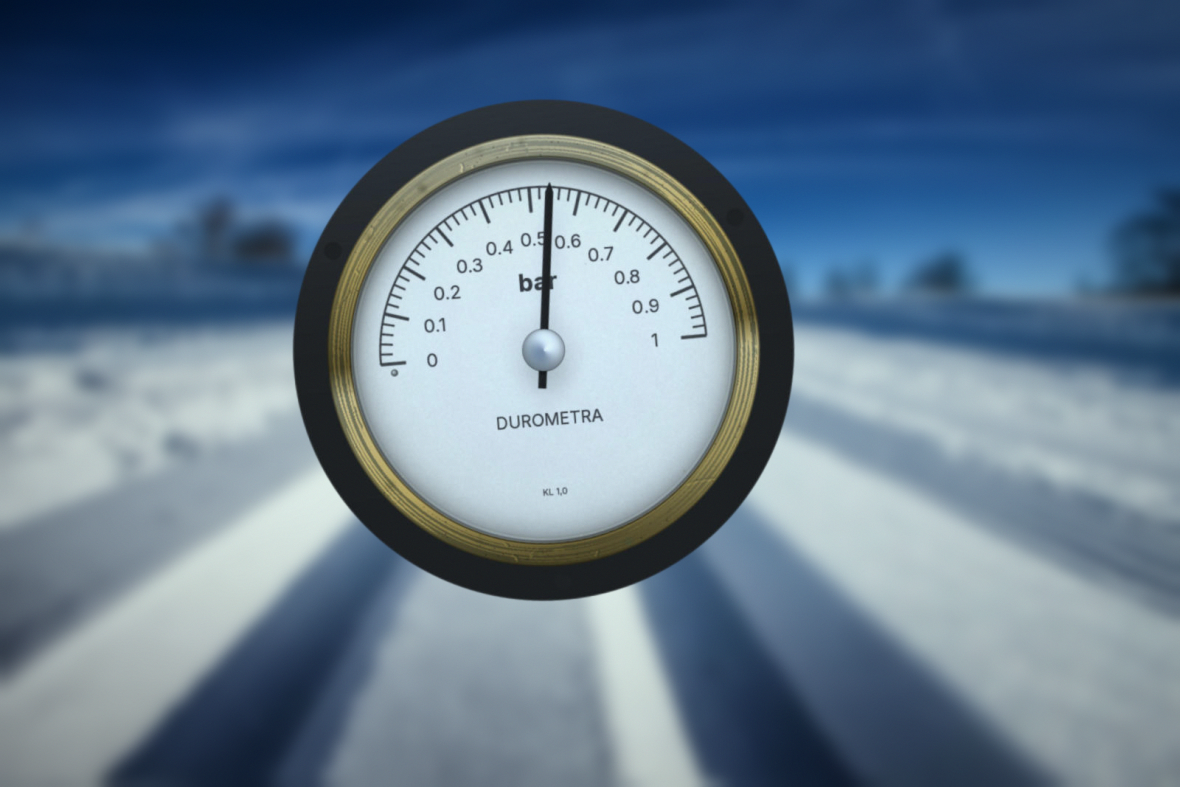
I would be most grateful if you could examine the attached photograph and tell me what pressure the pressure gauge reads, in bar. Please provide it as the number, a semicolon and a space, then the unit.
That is 0.54; bar
